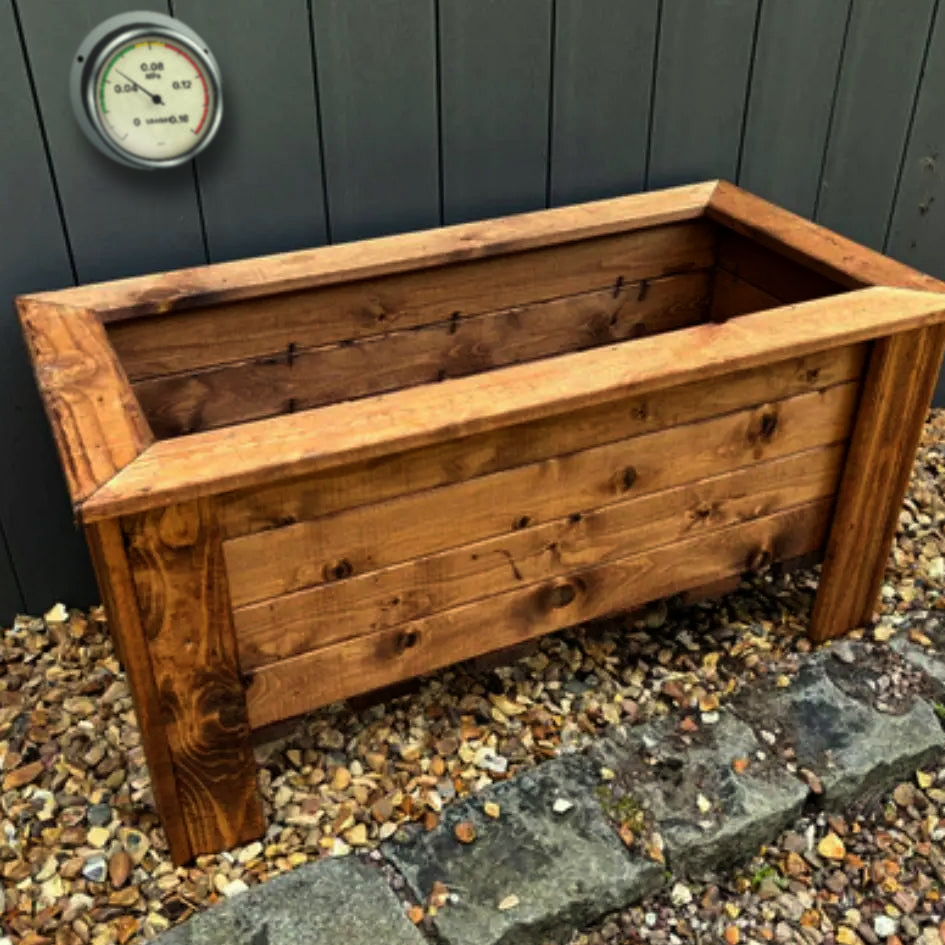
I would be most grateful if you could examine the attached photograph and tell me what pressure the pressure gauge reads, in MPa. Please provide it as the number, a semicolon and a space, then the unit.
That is 0.05; MPa
